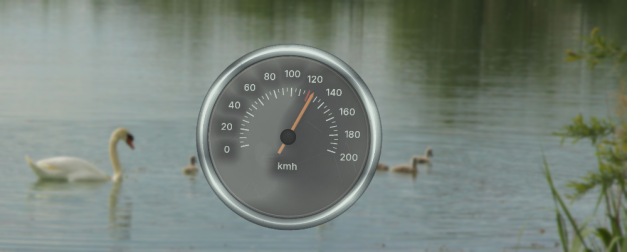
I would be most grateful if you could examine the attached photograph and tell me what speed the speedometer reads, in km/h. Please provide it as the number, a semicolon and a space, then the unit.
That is 125; km/h
